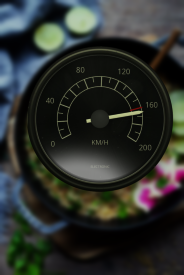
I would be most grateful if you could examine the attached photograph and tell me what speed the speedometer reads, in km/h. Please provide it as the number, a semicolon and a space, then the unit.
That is 165; km/h
